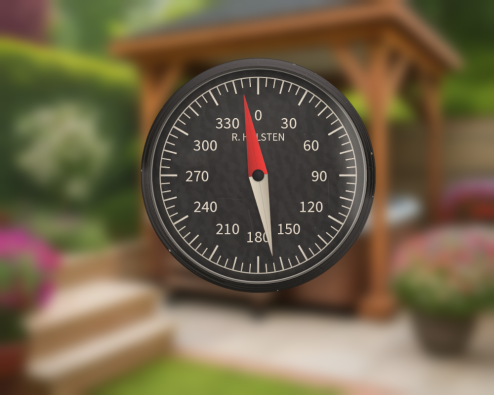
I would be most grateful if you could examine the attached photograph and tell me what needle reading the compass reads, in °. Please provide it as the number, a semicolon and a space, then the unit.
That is 350; °
